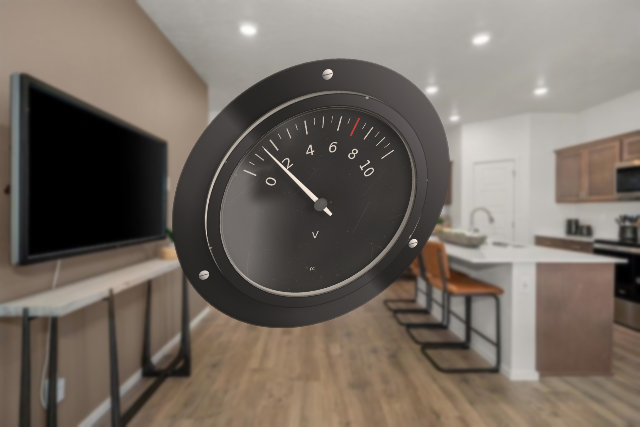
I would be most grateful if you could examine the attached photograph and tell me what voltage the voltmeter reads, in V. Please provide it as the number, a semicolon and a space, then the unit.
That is 1.5; V
